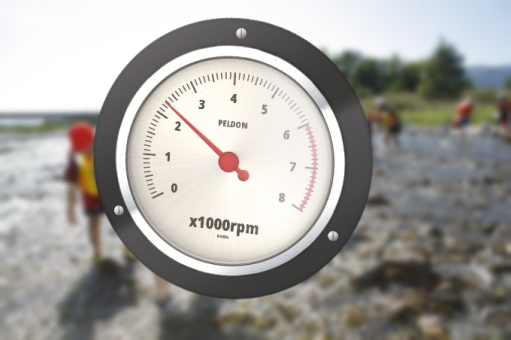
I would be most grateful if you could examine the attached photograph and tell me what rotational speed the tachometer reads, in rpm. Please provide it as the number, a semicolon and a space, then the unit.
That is 2300; rpm
